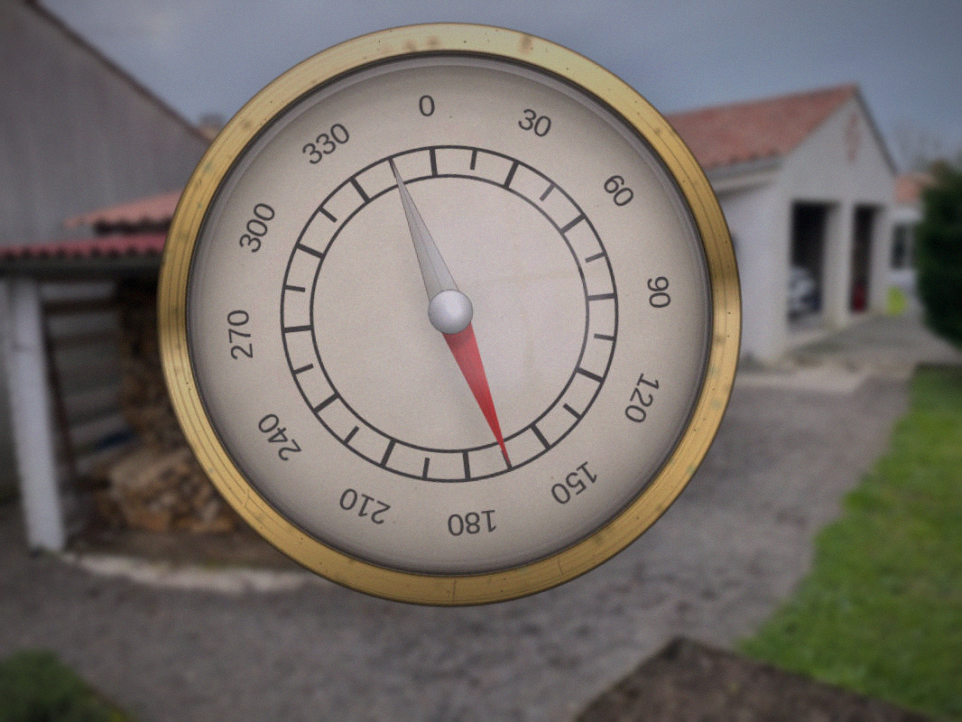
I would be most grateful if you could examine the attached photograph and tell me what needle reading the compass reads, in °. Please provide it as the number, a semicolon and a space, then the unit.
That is 165; °
